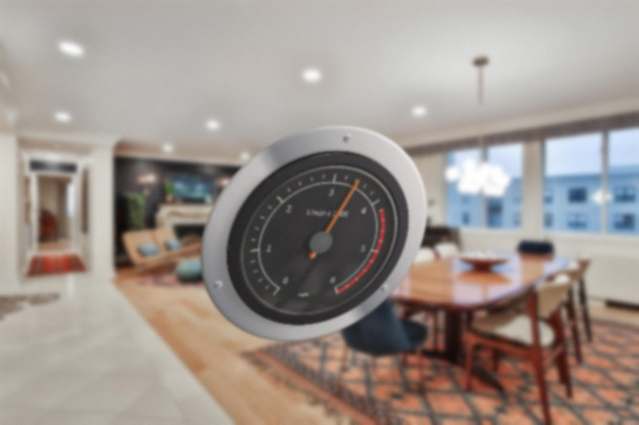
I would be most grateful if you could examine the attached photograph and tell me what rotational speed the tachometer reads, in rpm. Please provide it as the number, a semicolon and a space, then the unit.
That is 3400; rpm
